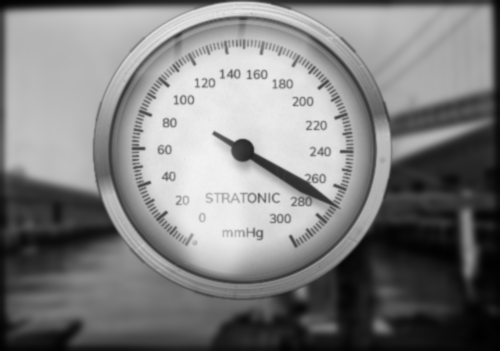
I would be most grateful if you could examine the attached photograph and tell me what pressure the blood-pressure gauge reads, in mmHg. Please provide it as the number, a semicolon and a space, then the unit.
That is 270; mmHg
